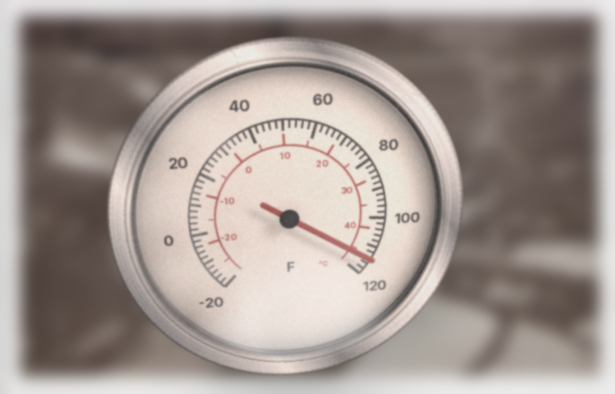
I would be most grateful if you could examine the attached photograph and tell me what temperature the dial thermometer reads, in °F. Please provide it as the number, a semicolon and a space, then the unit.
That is 114; °F
